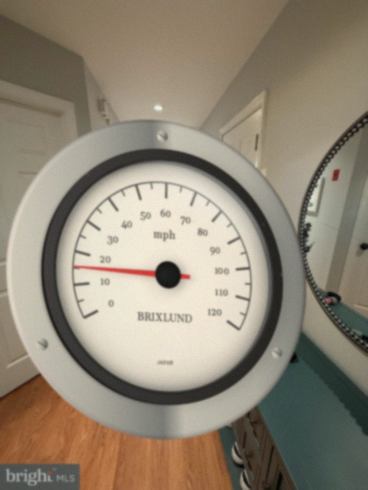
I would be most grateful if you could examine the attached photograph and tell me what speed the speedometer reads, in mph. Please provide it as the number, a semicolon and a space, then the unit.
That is 15; mph
